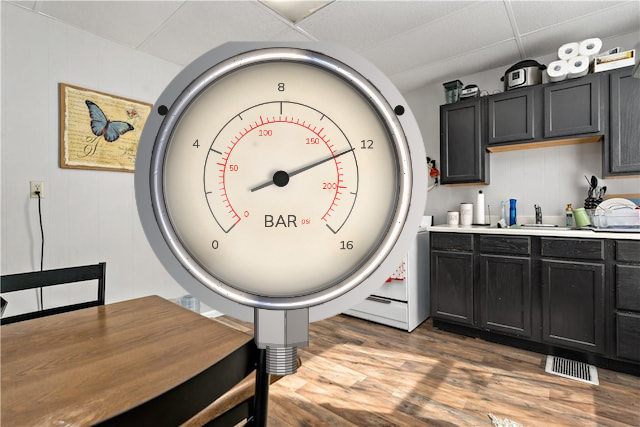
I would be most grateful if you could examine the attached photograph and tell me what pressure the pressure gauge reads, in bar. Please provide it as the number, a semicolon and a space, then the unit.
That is 12; bar
